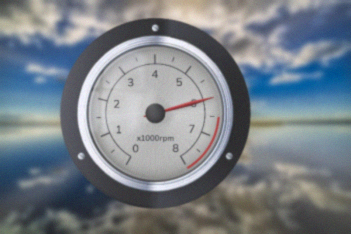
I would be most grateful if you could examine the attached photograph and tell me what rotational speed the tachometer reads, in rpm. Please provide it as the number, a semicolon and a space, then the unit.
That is 6000; rpm
